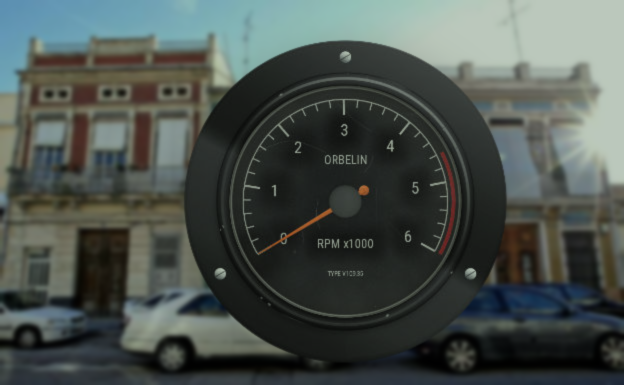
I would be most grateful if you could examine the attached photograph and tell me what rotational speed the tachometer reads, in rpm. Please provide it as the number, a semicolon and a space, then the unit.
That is 0; rpm
